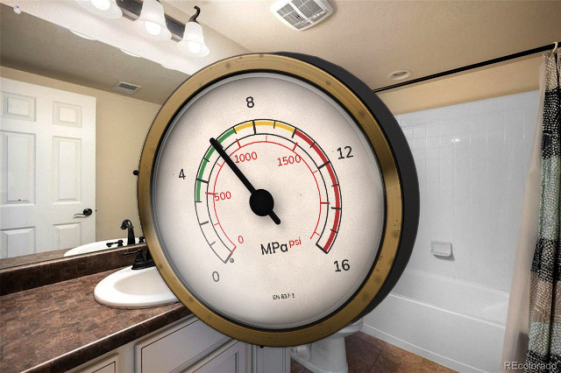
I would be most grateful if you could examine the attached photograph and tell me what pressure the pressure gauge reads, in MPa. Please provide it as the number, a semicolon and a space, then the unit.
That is 6; MPa
